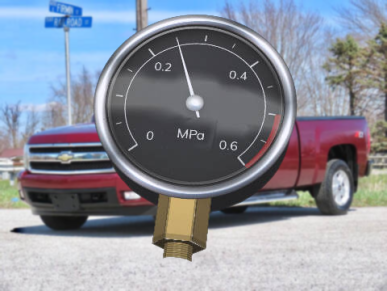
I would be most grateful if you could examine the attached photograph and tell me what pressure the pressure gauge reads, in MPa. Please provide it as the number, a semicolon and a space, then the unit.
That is 0.25; MPa
